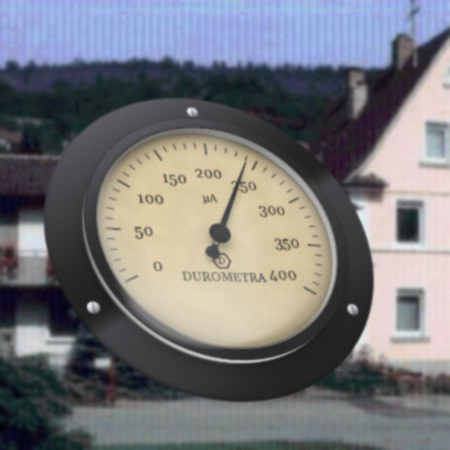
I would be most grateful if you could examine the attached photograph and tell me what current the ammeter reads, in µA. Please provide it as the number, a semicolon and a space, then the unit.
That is 240; µA
